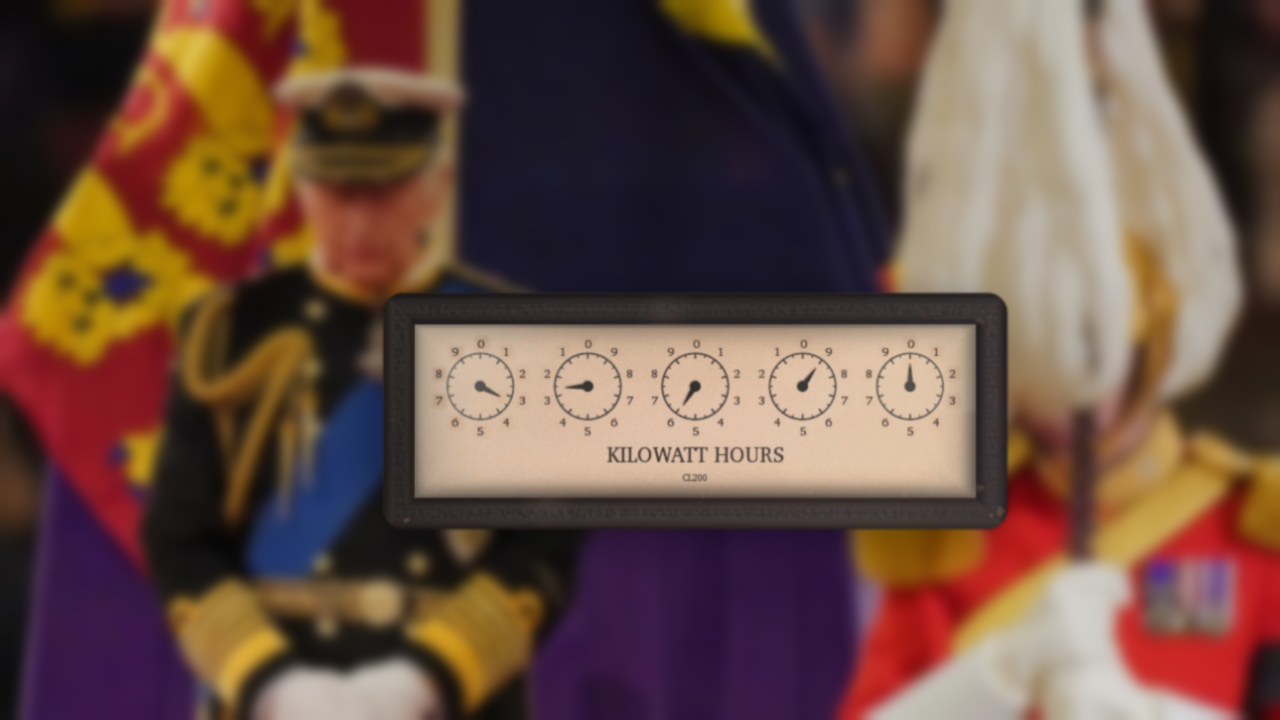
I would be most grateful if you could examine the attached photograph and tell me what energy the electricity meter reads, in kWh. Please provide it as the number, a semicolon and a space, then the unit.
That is 32590; kWh
